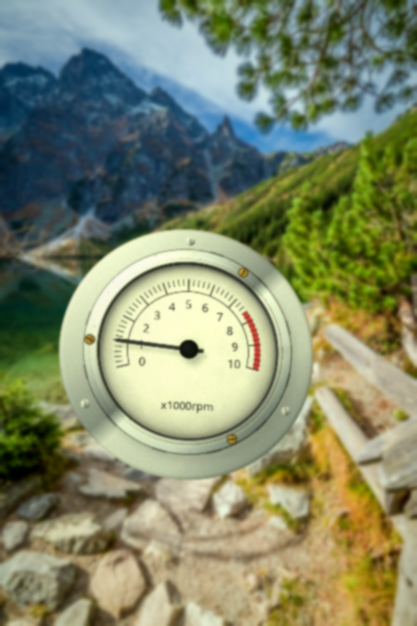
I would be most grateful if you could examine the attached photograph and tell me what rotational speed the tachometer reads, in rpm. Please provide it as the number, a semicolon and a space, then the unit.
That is 1000; rpm
